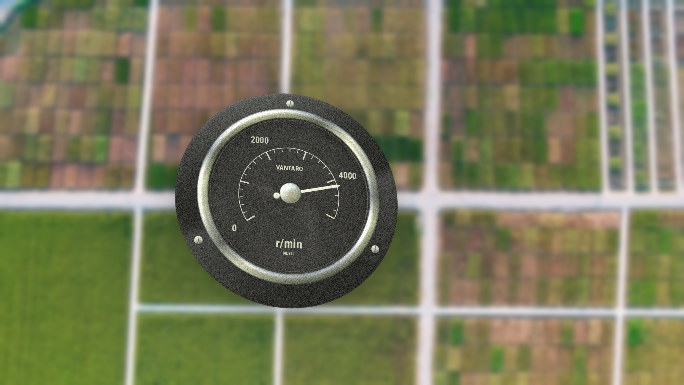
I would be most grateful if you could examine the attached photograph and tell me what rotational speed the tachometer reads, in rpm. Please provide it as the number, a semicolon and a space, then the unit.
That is 4200; rpm
